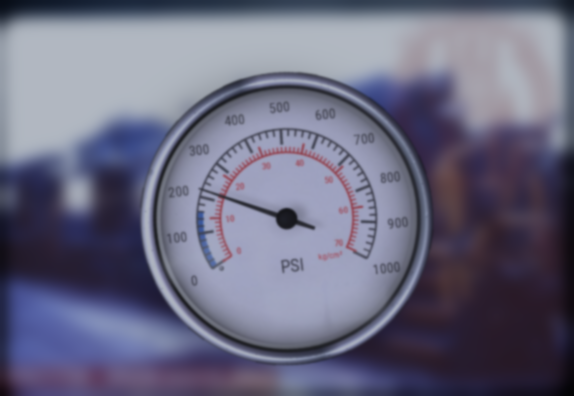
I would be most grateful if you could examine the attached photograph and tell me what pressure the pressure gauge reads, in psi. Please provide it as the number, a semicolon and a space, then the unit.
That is 220; psi
